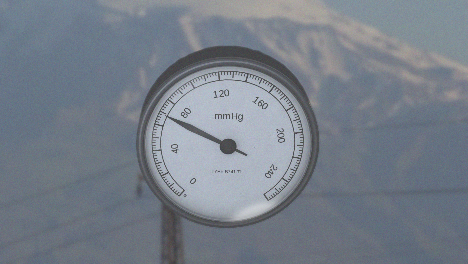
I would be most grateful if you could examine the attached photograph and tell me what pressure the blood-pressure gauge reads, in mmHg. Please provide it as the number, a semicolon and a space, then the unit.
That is 70; mmHg
